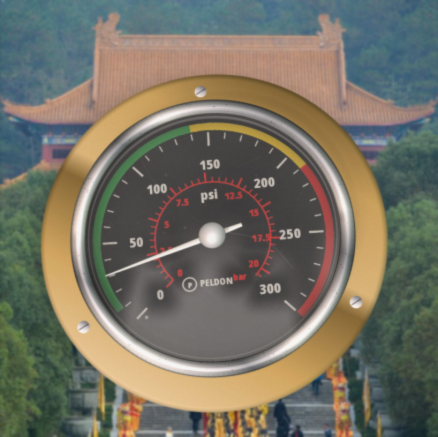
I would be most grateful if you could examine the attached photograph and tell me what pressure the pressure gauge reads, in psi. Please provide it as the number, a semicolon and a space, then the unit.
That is 30; psi
